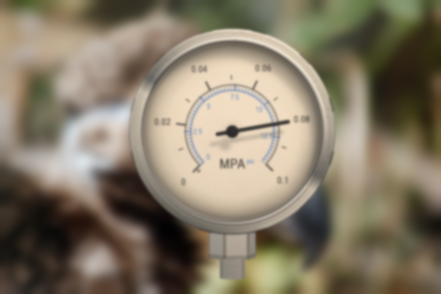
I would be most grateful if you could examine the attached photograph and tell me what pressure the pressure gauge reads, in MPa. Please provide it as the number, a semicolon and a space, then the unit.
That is 0.08; MPa
